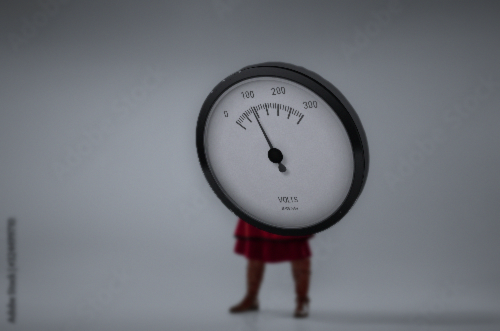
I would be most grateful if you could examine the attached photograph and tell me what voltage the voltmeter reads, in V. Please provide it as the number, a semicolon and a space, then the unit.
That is 100; V
